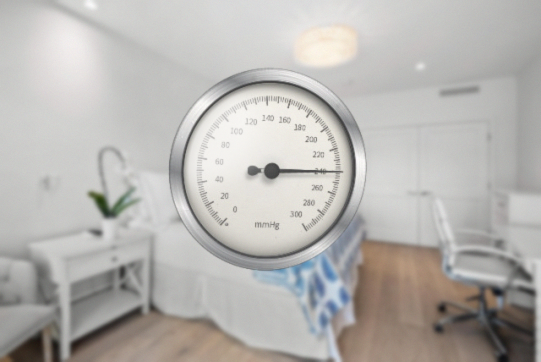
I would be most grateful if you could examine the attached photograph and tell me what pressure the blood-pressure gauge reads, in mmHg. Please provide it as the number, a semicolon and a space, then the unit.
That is 240; mmHg
